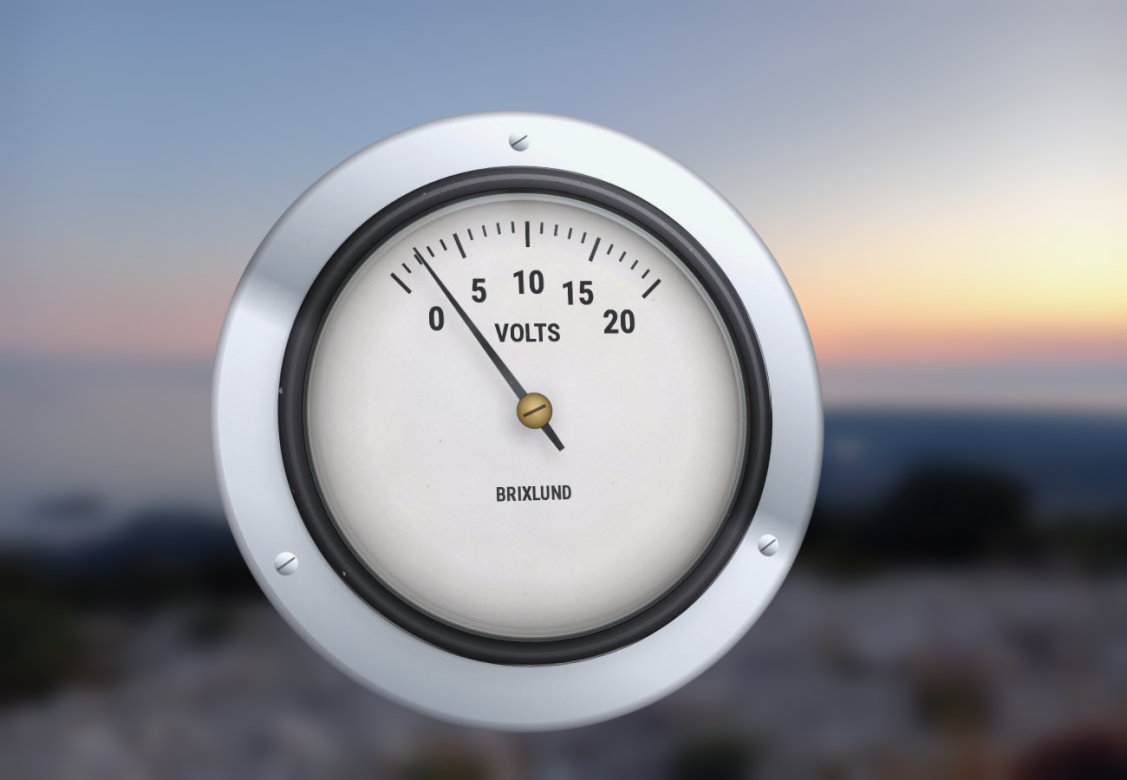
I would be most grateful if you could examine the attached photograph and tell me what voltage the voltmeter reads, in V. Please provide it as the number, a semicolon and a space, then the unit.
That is 2; V
